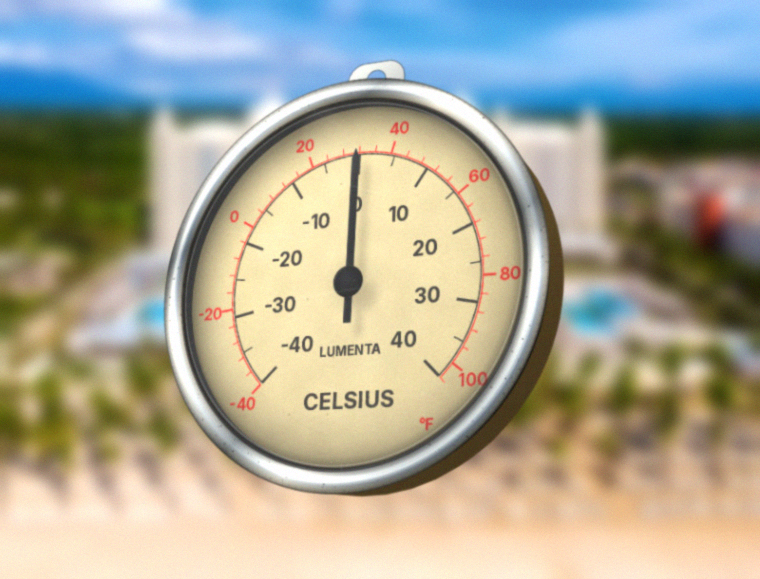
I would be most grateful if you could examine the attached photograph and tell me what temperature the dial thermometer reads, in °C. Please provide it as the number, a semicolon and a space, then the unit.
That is 0; °C
